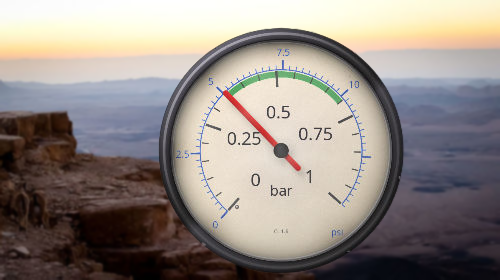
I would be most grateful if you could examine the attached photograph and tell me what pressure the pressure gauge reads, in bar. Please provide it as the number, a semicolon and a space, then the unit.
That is 0.35; bar
